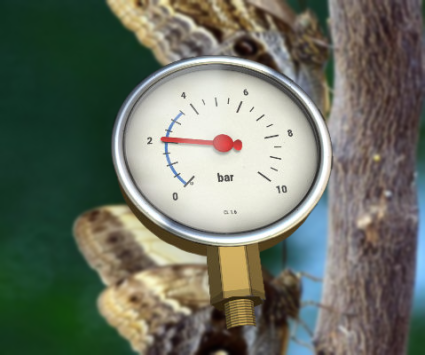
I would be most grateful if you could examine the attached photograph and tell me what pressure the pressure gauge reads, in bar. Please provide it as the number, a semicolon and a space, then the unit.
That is 2; bar
